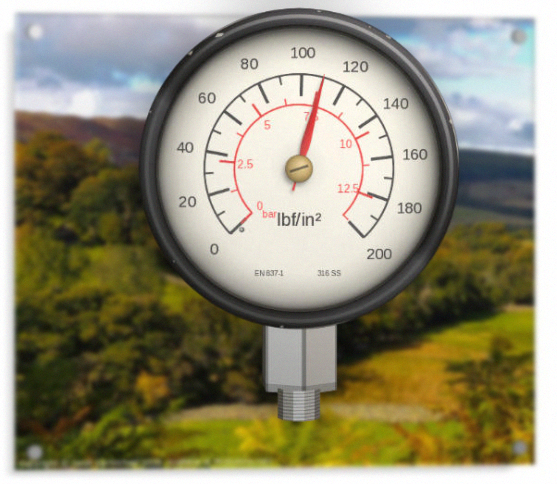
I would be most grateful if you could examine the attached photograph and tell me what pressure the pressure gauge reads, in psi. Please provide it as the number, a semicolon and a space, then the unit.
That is 110; psi
